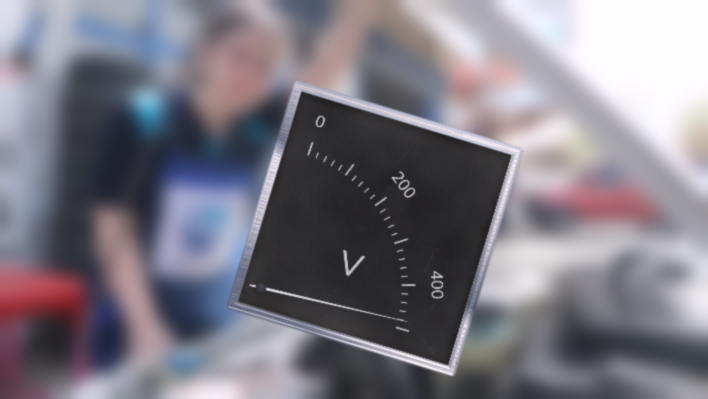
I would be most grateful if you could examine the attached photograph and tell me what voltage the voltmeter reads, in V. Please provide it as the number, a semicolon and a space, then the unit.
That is 480; V
